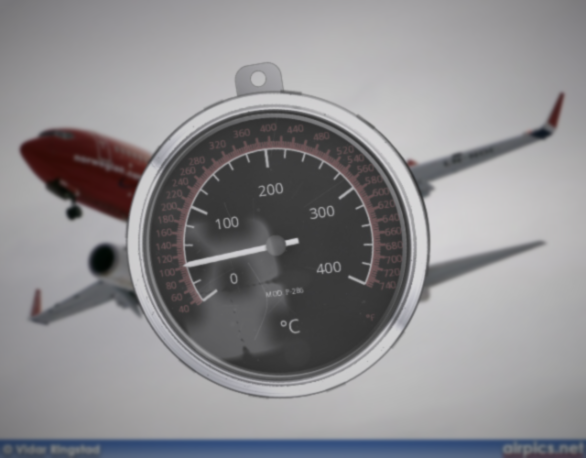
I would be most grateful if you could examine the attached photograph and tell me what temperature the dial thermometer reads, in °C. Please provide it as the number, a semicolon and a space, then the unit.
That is 40; °C
